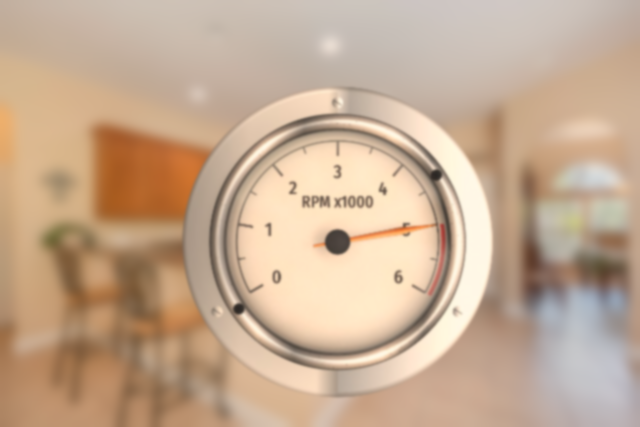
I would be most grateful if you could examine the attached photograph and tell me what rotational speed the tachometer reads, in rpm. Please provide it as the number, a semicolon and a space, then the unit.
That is 5000; rpm
